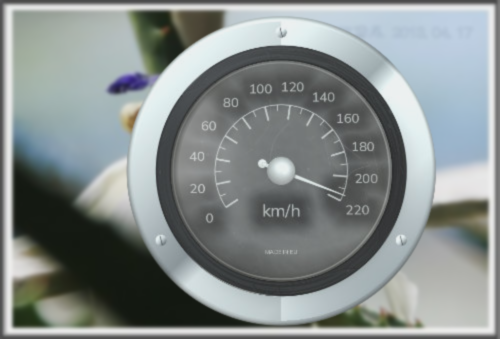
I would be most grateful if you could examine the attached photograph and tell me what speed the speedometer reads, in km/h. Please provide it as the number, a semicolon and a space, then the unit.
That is 215; km/h
